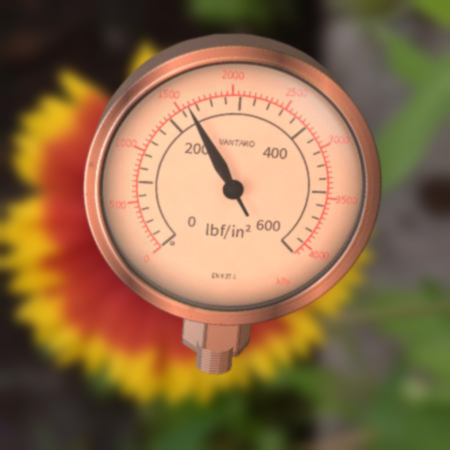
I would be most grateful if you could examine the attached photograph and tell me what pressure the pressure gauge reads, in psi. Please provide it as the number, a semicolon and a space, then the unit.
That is 230; psi
